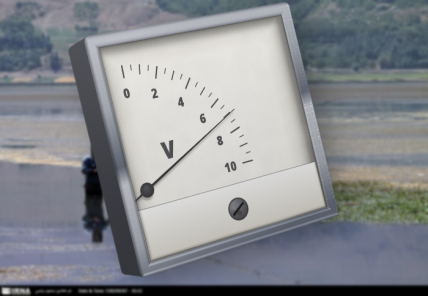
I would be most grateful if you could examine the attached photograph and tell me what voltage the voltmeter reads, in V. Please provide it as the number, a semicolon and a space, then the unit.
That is 7; V
